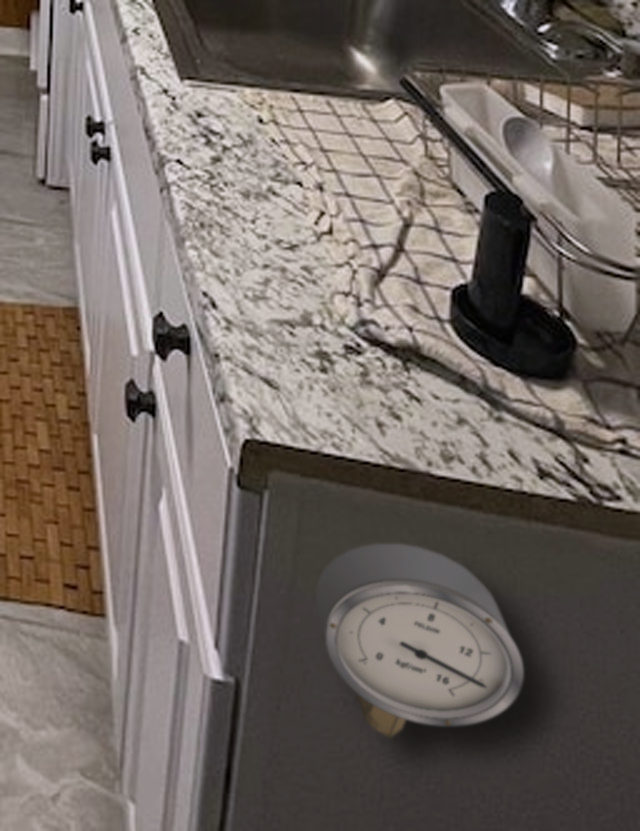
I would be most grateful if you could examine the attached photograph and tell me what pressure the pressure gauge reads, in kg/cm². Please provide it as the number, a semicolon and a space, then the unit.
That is 14; kg/cm²
